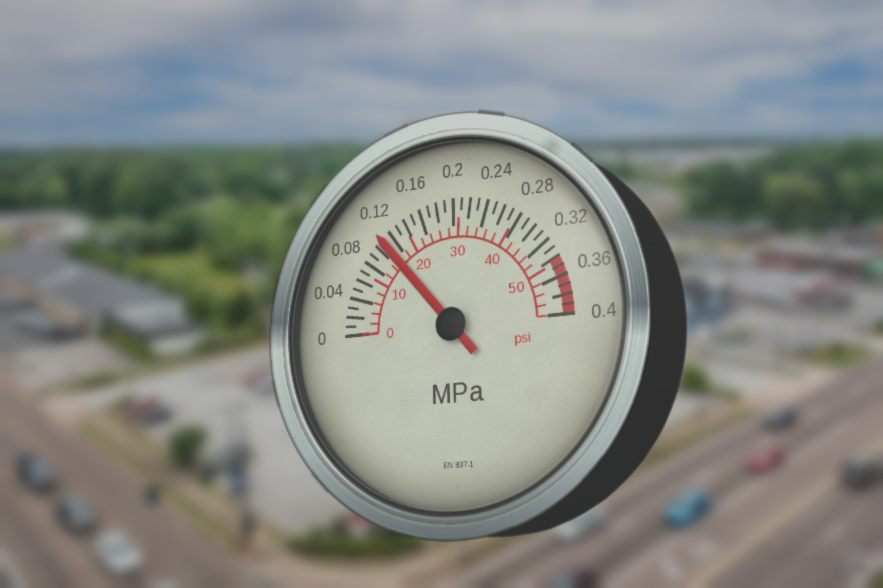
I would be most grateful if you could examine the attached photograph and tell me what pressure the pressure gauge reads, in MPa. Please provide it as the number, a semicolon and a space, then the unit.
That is 0.11; MPa
